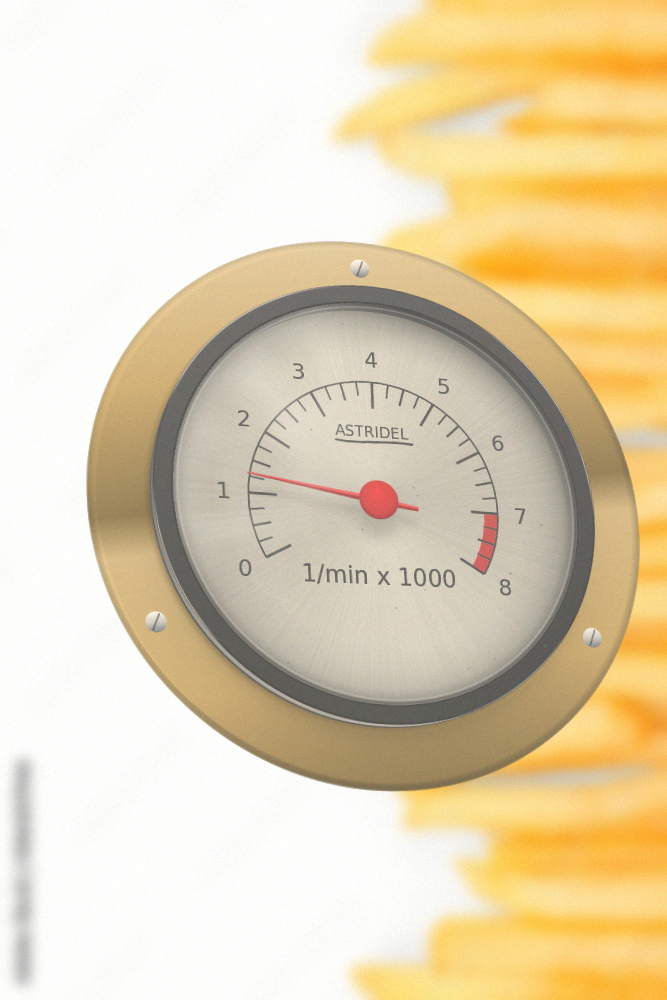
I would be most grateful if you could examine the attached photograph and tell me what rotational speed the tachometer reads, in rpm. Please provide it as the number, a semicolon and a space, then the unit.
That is 1250; rpm
